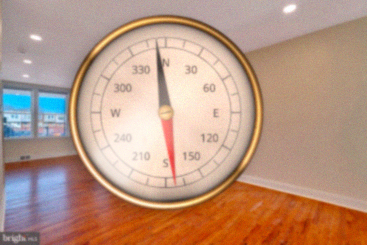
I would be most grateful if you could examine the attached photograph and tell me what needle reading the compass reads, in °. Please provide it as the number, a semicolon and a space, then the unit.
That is 172.5; °
